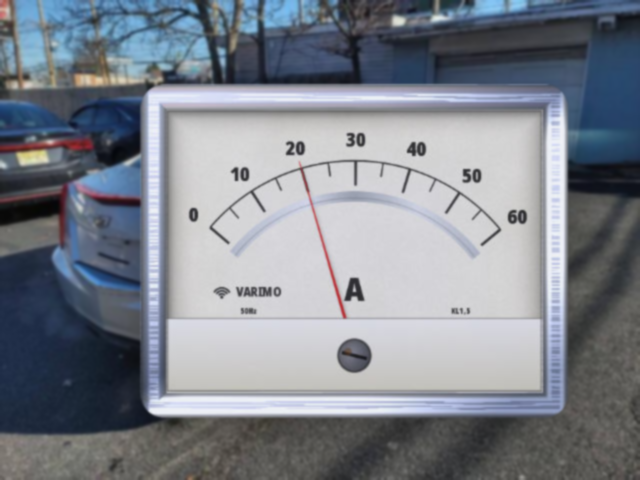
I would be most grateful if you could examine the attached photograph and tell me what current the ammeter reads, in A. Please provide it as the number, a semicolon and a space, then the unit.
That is 20; A
